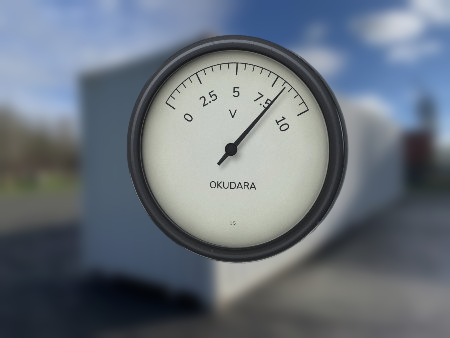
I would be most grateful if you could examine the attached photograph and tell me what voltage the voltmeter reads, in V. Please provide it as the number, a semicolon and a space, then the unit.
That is 8.25; V
